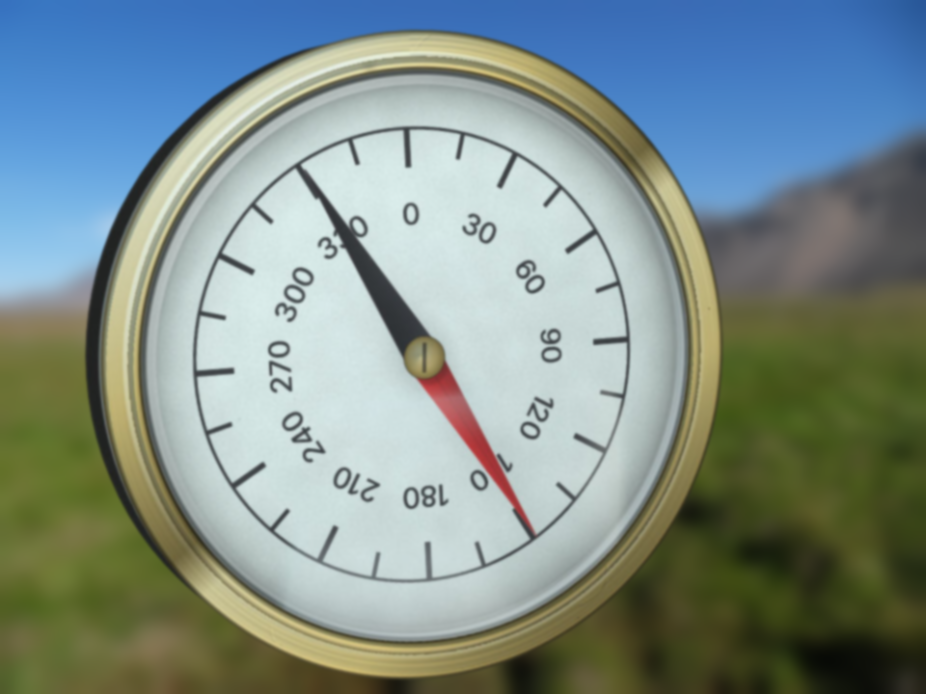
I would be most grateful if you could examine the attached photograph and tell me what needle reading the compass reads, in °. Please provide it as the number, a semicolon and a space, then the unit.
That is 150; °
